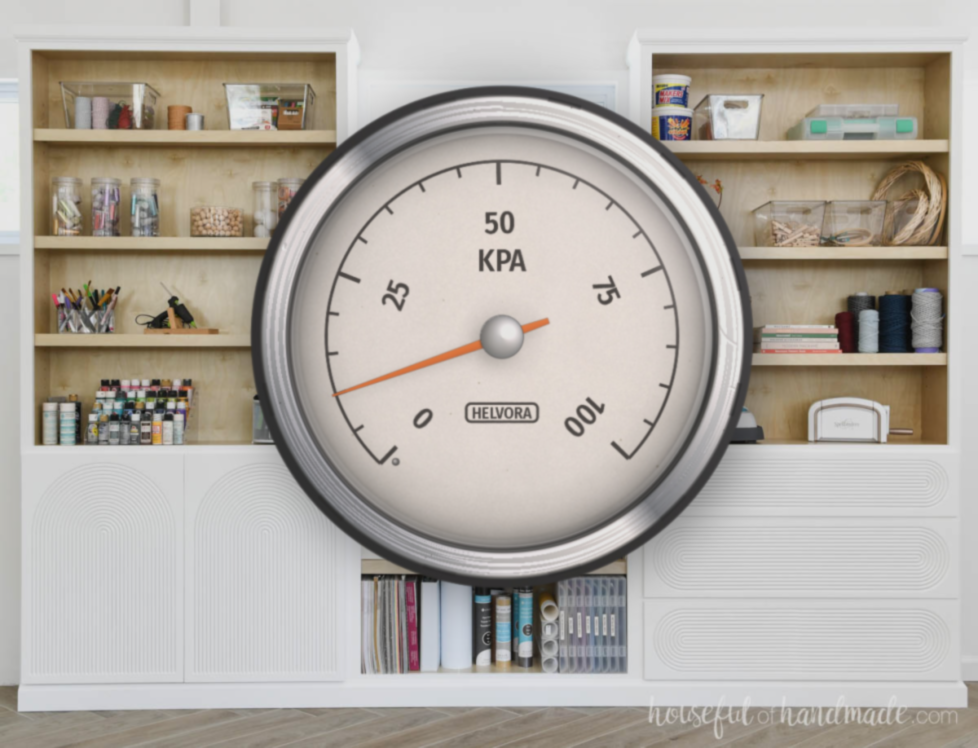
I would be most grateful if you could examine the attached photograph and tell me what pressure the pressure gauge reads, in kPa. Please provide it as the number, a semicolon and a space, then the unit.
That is 10; kPa
